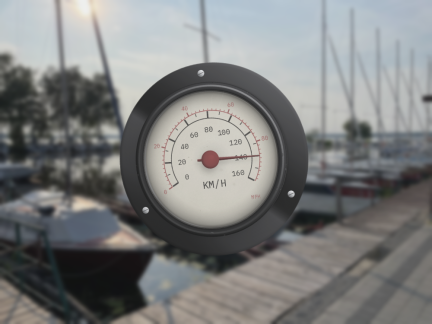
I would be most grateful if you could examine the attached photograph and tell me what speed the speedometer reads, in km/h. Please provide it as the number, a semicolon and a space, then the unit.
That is 140; km/h
